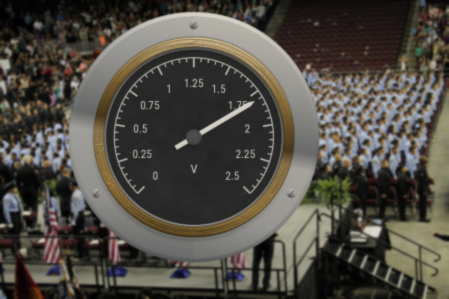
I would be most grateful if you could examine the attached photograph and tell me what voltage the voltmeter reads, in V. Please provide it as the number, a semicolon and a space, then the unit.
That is 1.8; V
